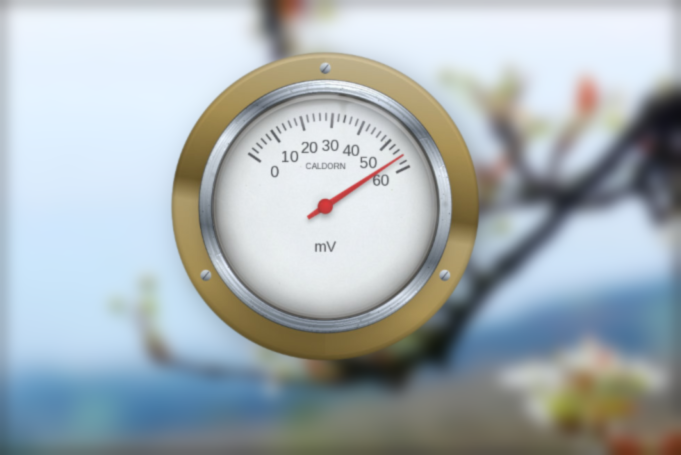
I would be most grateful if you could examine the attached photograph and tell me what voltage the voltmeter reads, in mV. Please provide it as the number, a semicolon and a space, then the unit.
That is 56; mV
